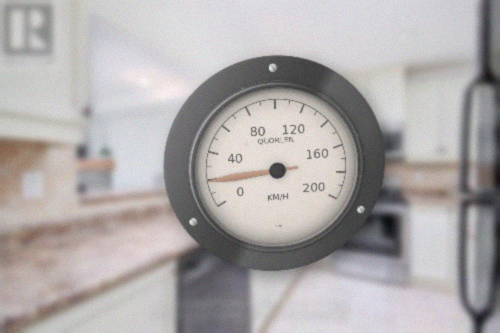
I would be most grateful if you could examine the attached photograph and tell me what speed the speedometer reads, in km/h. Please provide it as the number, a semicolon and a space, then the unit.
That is 20; km/h
